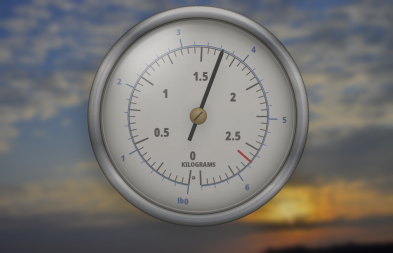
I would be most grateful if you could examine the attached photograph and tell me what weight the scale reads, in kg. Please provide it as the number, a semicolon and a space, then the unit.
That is 1.65; kg
